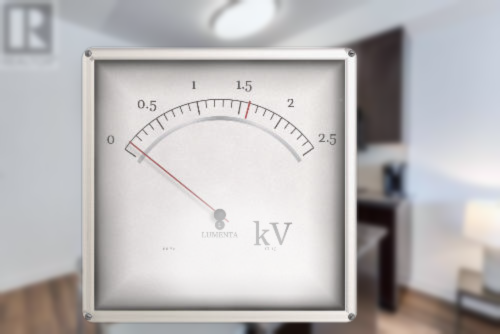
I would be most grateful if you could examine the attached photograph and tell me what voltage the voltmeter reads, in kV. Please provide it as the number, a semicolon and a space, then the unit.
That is 0.1; kV
